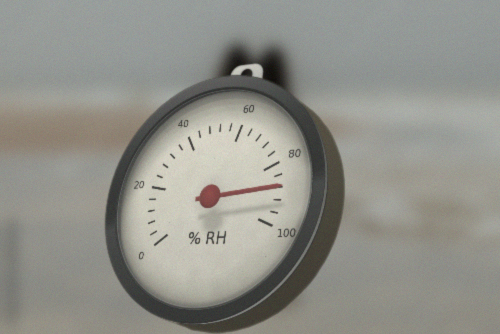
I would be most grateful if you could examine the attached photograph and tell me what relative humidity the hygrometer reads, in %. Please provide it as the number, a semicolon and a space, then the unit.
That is 88; %
